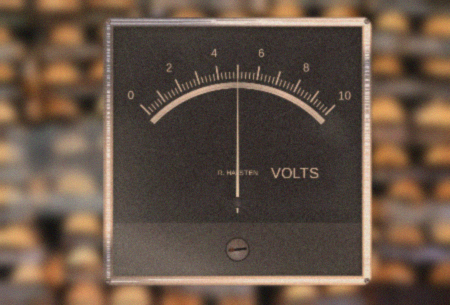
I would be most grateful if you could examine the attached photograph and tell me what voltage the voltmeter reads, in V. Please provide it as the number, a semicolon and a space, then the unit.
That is 5; V
